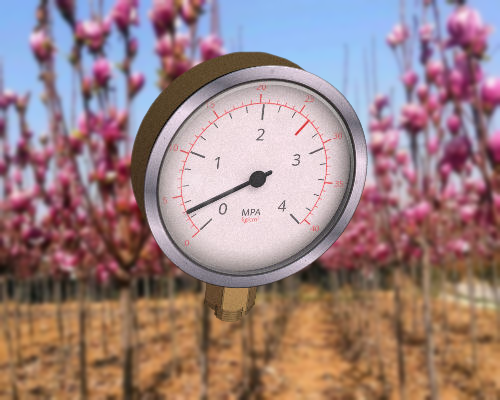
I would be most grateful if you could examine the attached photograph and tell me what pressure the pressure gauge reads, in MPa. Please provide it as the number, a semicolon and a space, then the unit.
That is 0.3; MPa
